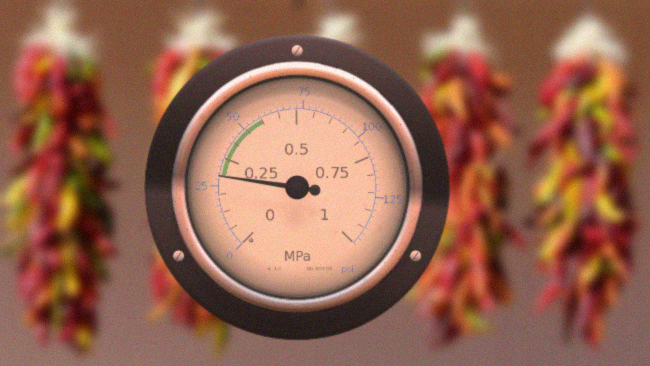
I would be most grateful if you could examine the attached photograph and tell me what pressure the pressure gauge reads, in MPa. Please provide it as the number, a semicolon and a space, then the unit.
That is 0.2; MPa
